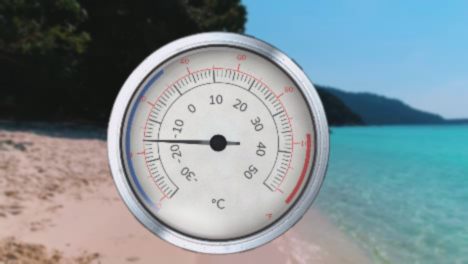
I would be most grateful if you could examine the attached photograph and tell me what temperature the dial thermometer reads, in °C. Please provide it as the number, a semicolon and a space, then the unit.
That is -15; °C
